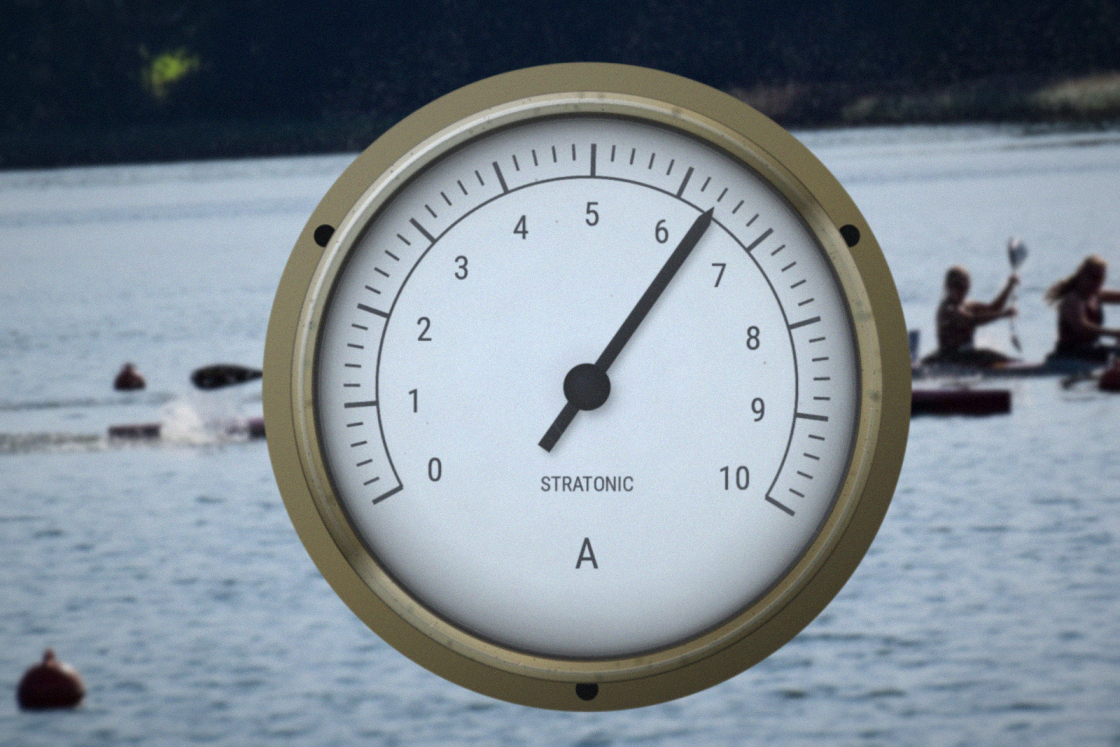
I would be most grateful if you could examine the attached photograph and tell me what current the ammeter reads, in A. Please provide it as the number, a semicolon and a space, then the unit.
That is 6.4; A
